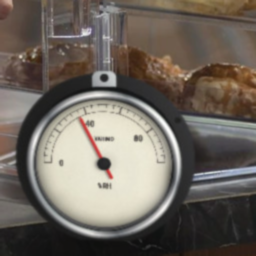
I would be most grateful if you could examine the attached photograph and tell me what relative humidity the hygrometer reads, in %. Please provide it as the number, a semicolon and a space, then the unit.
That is 36; %
